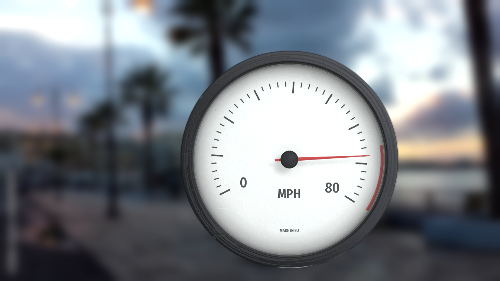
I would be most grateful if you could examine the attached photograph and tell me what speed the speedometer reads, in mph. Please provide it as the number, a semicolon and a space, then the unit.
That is 68; mph
